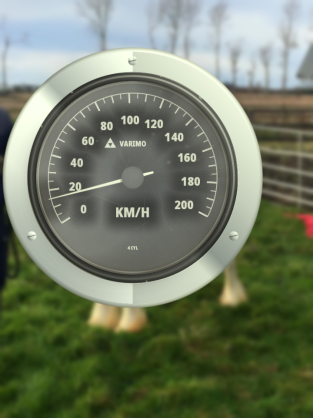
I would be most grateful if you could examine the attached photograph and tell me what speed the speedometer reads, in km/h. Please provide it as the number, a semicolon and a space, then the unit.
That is 15; km/h
